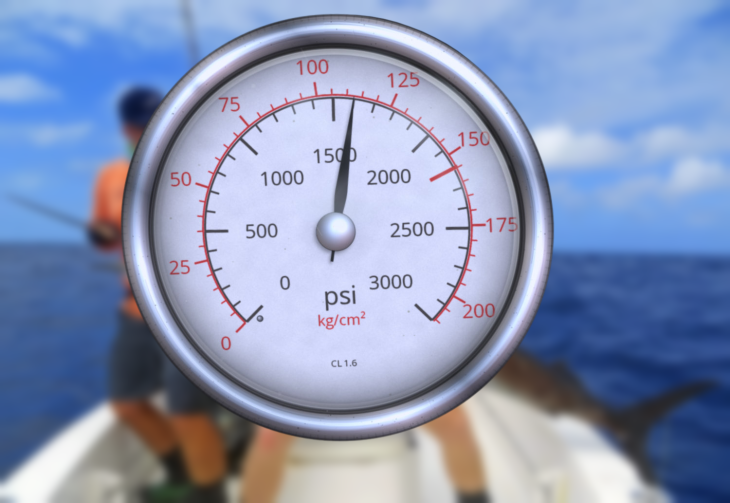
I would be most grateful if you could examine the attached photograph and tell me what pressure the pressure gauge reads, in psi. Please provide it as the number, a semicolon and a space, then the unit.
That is 1600; psi
